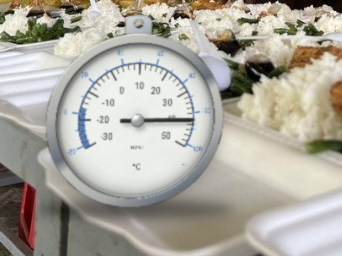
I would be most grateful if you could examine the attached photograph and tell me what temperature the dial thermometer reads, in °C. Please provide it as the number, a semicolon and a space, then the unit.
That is 40; °C
